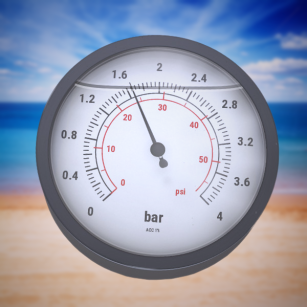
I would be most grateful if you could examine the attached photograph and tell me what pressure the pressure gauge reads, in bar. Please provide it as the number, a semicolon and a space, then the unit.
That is 1.65; bar
